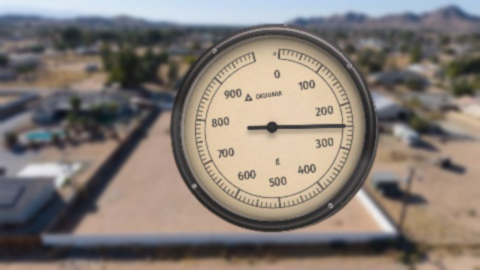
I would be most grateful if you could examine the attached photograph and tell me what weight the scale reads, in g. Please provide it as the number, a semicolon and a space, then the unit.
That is 250; g
